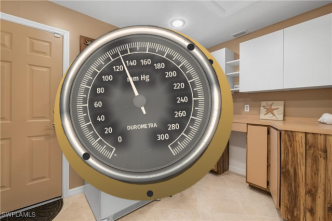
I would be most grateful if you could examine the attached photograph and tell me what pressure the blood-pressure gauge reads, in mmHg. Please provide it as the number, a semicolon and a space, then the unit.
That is 130; mmHg
